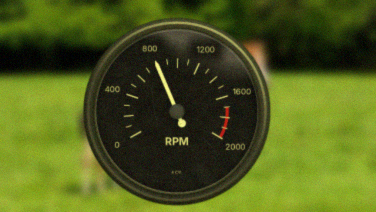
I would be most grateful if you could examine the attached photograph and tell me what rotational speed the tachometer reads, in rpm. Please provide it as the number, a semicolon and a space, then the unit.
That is 800; rpm
